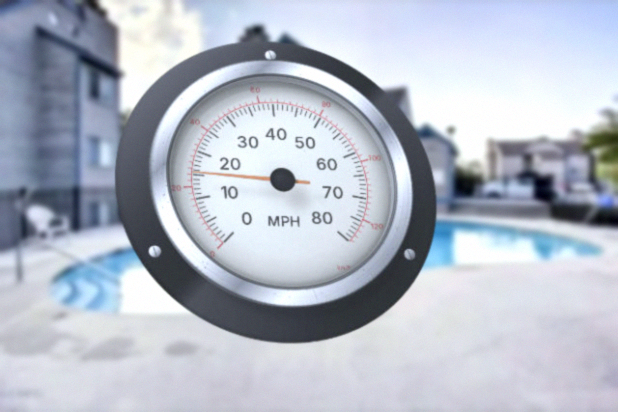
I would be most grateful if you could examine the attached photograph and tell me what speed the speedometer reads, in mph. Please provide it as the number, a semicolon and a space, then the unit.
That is 15; mph
